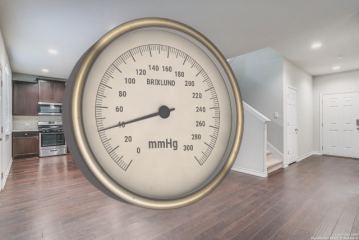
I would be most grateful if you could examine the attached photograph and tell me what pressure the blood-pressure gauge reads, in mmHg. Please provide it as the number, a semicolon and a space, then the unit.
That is 40; mmHg
